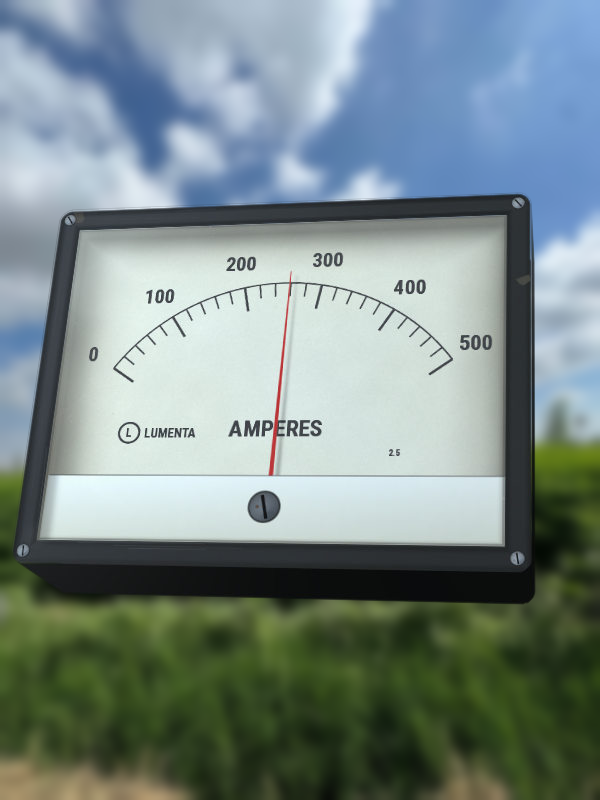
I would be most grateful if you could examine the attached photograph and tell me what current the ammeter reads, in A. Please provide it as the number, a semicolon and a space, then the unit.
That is 260; A
